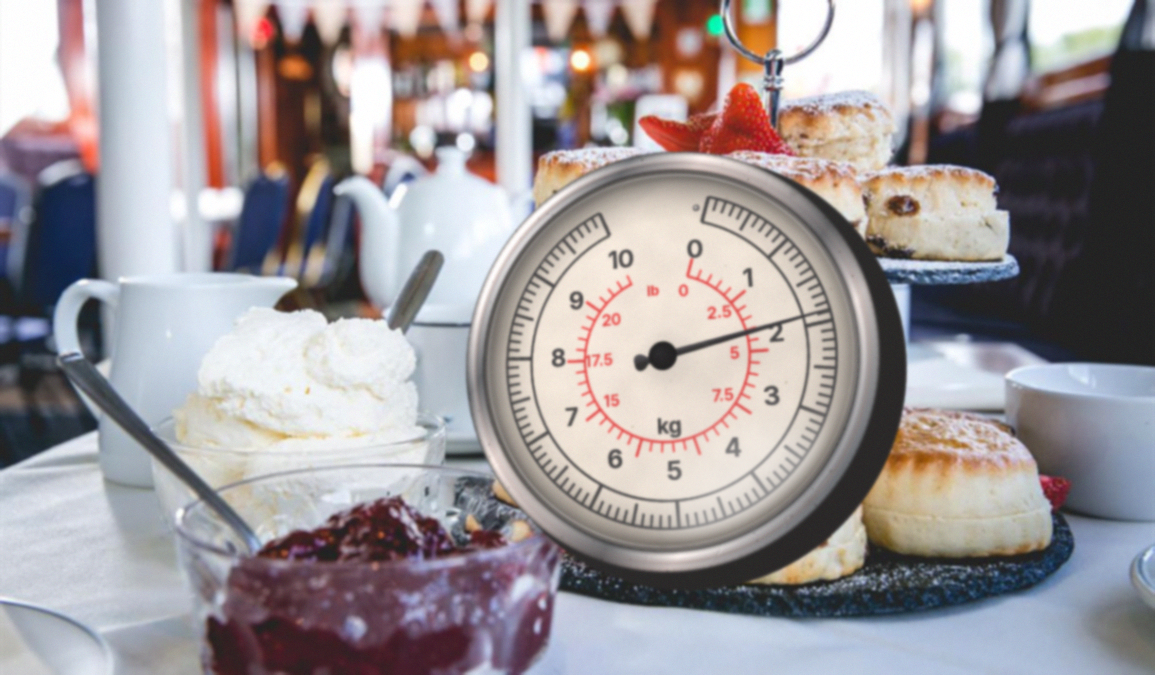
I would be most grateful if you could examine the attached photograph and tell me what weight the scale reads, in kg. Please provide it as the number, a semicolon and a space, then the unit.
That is 1.9; kg
